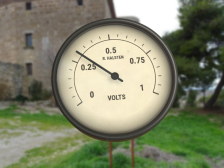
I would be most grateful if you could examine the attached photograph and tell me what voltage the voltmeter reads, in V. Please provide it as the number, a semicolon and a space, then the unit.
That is 0.3; V
